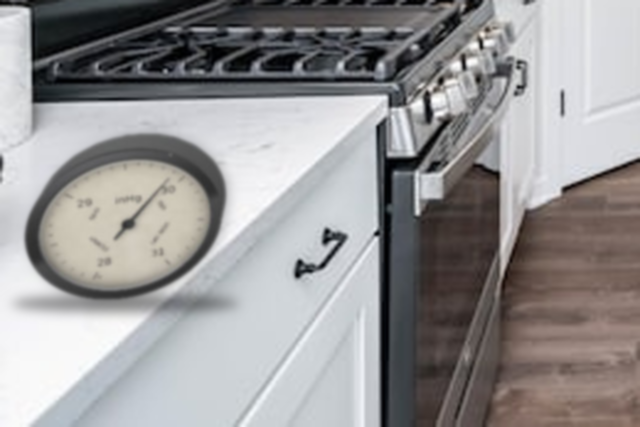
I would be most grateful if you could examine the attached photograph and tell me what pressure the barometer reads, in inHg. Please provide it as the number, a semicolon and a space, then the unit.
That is 29.9; inHg
